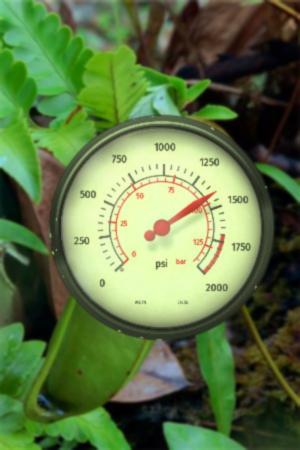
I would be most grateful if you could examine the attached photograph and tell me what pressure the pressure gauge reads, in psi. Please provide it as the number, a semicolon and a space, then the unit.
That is 1400; psi
